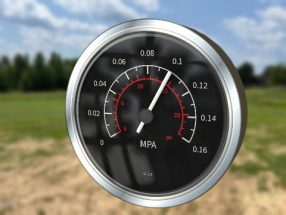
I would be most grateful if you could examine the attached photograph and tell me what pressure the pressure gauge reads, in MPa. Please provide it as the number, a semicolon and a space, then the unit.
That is 0.1; MPa
